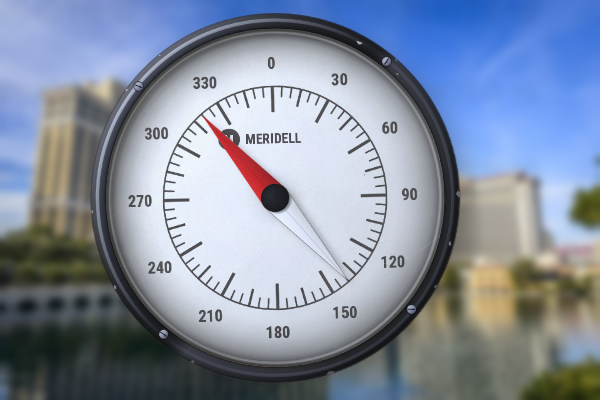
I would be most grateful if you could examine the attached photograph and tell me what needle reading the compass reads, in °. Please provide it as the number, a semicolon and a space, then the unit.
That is 320; °
